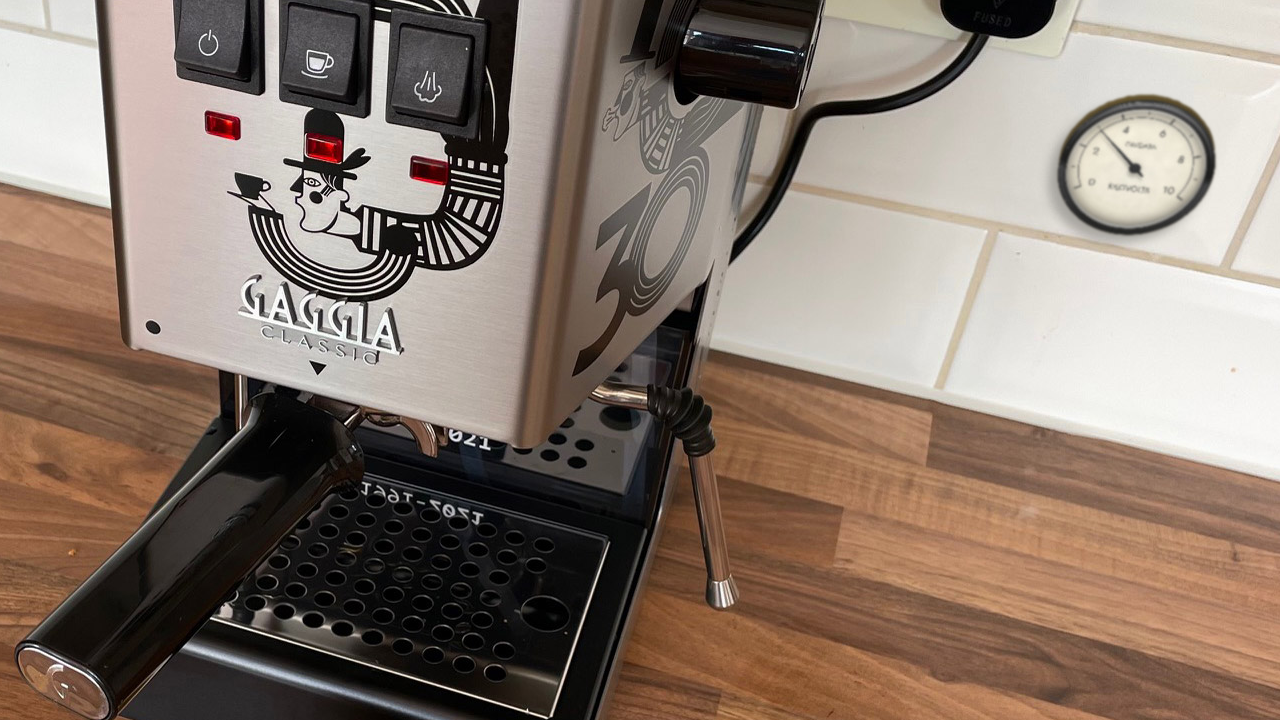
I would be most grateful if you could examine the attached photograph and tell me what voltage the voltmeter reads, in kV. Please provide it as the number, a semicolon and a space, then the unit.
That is 3; kV
